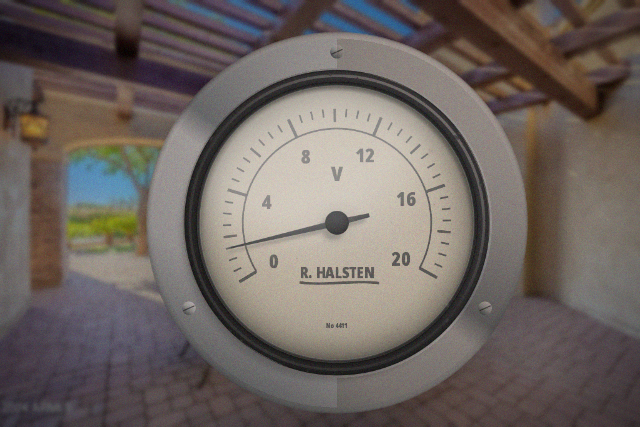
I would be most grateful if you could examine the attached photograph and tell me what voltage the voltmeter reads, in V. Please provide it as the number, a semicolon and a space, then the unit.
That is 1.5; V
